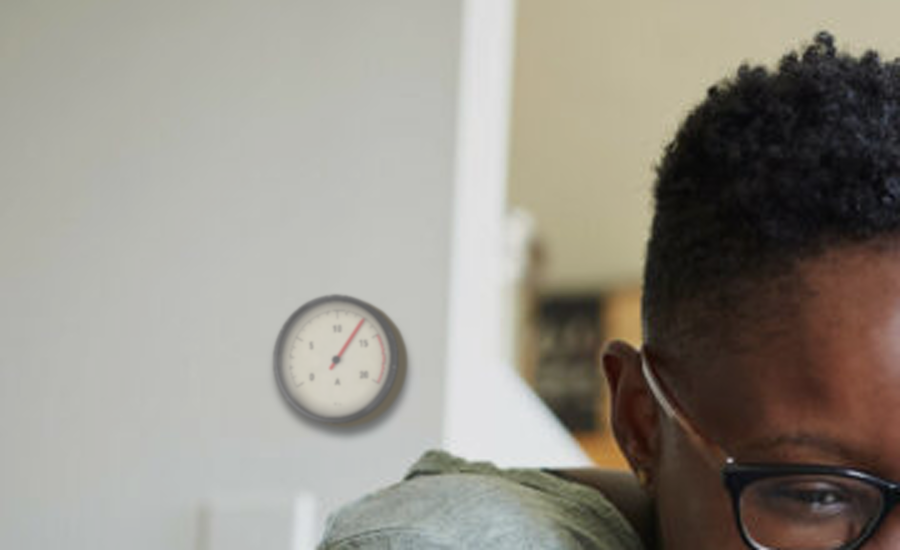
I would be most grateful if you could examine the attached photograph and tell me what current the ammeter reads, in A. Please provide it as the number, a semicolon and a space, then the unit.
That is 13; A
